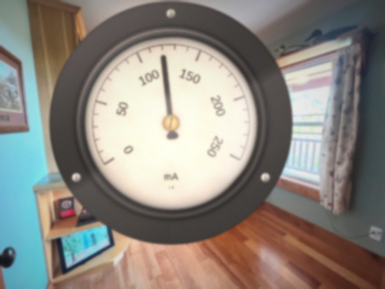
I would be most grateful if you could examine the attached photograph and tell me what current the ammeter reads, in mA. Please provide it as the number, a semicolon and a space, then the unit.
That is 120; mA
